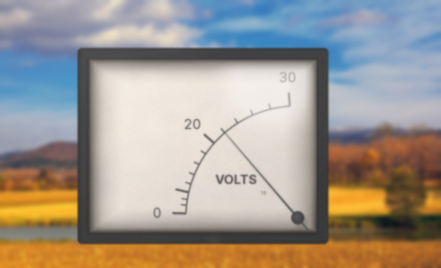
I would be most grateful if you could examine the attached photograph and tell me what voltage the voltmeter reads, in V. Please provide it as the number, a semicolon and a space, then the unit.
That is 22; V
